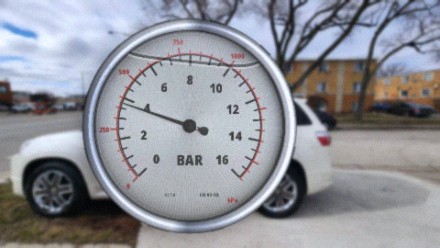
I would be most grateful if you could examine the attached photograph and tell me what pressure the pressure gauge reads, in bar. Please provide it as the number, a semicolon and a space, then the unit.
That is 3.75; bar
